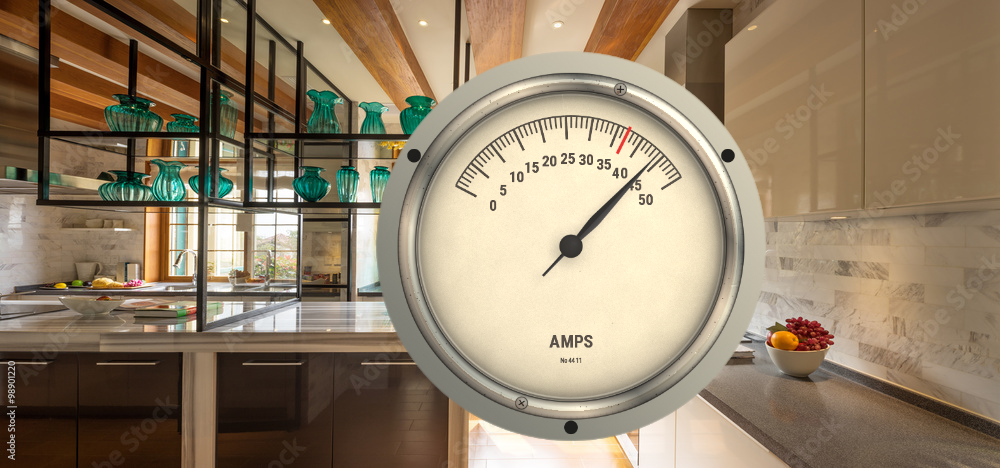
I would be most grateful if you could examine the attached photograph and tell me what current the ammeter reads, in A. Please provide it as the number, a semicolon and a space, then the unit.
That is 44; A
